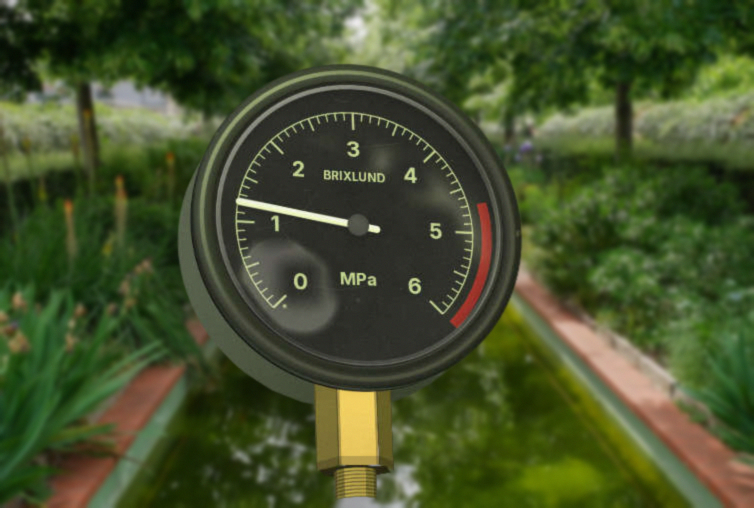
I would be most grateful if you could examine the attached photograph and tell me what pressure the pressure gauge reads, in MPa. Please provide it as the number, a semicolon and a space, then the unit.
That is 1.2; MPa
